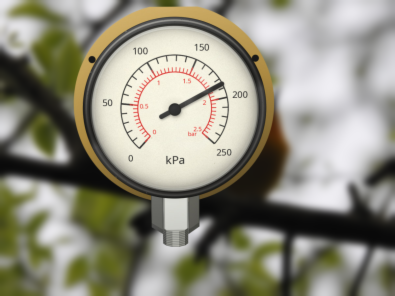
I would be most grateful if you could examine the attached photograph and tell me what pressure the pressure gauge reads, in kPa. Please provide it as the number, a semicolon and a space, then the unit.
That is 185; kPa
